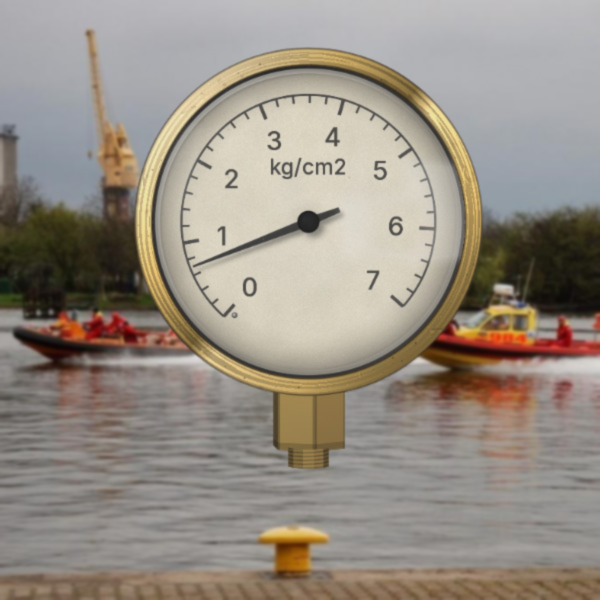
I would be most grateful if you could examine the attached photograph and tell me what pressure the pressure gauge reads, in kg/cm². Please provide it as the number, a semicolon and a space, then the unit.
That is 0.7; kg/cm²
